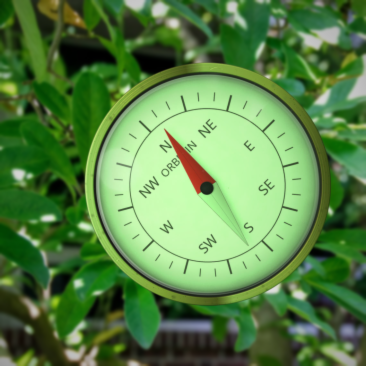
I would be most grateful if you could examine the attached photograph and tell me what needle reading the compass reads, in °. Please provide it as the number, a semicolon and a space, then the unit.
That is 10; °
